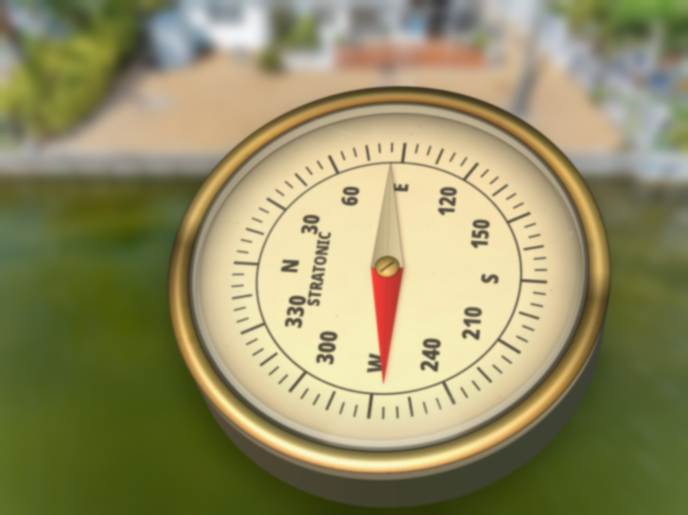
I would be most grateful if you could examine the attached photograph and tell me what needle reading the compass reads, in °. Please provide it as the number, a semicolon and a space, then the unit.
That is 265; °
